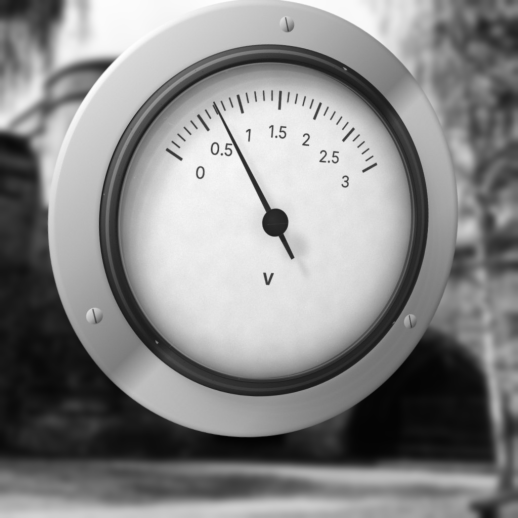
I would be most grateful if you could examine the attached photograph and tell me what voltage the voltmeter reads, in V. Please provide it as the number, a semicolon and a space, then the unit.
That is 0.7; V
